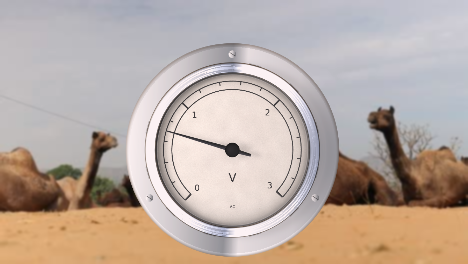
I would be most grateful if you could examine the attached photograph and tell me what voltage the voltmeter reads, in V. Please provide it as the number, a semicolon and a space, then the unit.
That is 0.7; V
